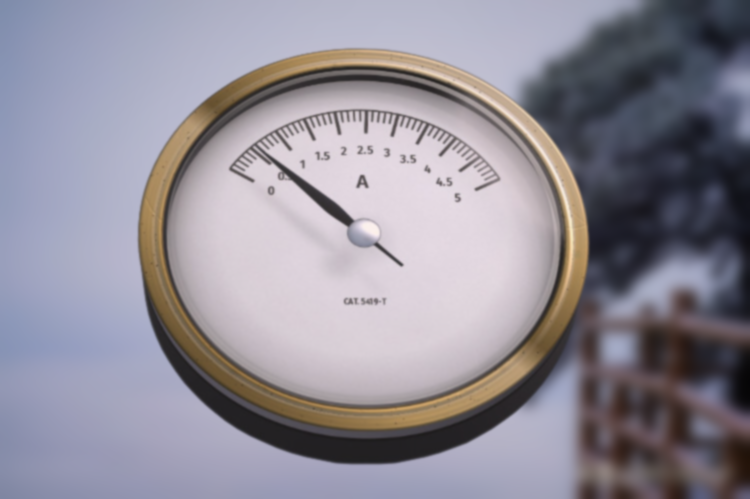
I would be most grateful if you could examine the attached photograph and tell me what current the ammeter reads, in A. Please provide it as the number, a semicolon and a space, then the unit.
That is 0.5; A
